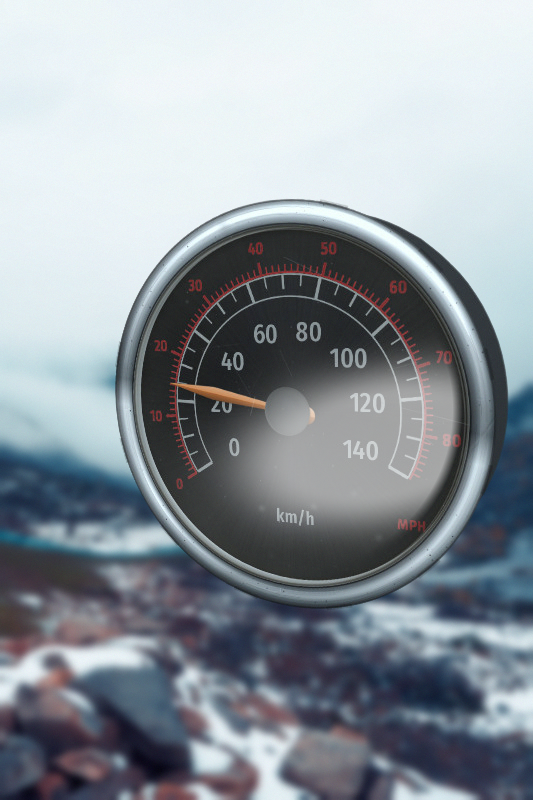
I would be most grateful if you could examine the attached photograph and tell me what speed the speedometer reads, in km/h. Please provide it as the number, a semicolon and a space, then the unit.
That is 25; km/h
